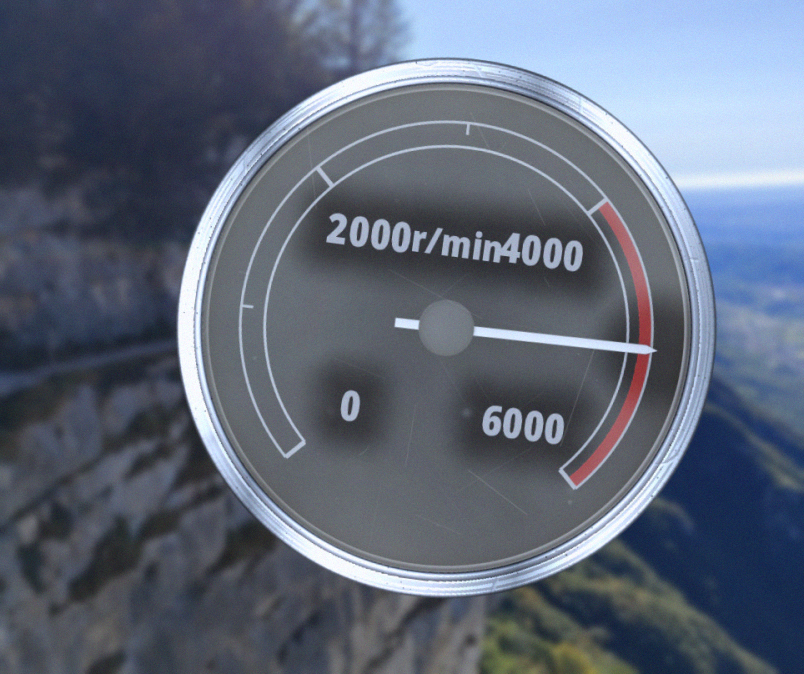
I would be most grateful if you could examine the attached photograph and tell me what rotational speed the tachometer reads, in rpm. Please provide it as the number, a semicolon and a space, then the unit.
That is 5000; rpm
